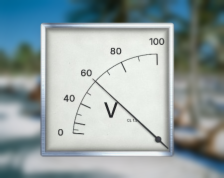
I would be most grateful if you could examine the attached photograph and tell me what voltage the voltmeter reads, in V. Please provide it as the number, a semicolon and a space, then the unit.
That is 60; V
